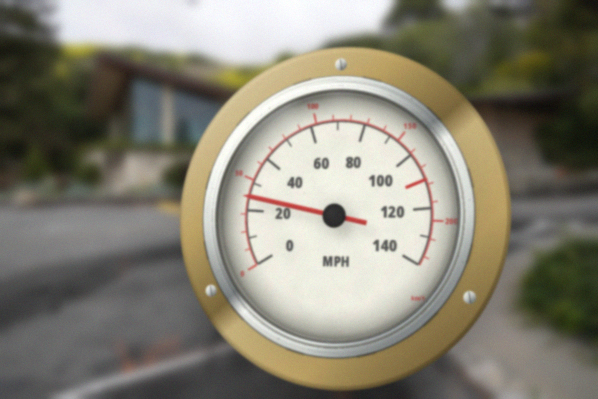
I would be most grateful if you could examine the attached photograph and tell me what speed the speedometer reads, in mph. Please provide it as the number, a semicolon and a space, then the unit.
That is 25; mph
